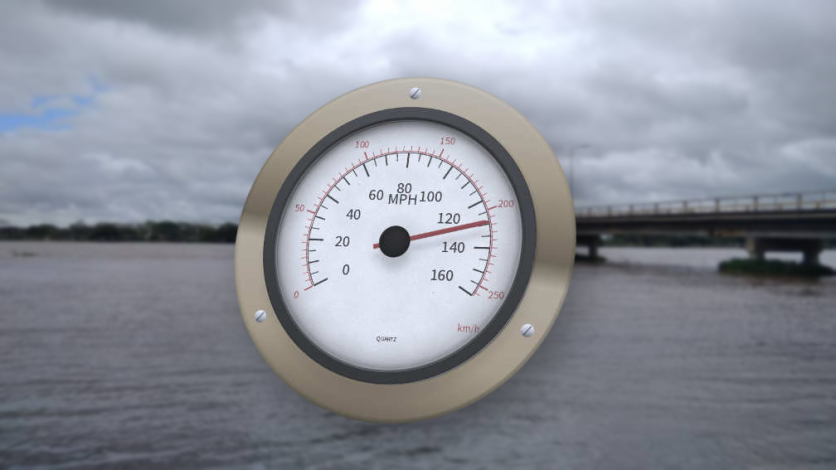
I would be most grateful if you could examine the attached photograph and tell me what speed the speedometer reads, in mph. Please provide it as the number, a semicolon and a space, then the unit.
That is 130; mph
